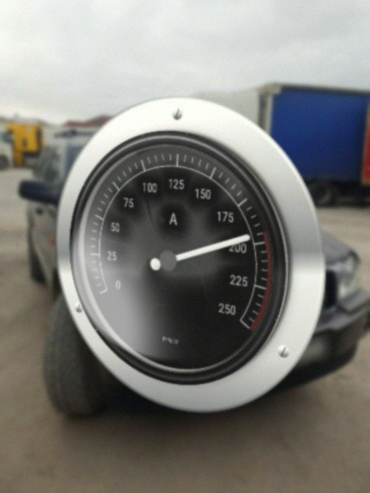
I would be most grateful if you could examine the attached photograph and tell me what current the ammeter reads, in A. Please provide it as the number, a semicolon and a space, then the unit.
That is 195; A
